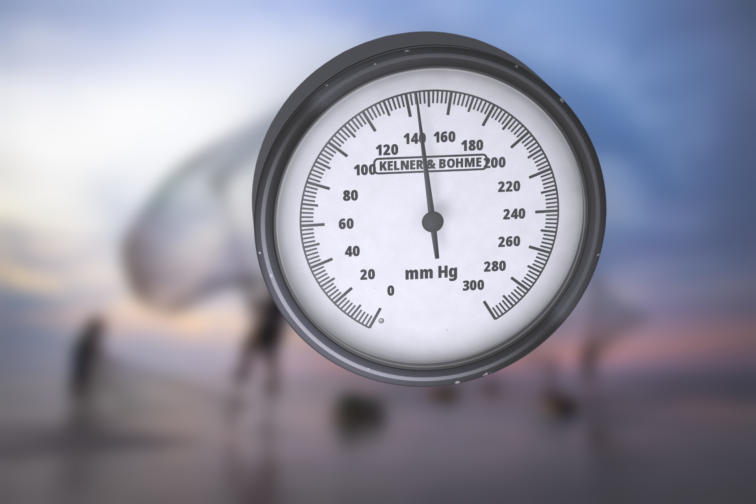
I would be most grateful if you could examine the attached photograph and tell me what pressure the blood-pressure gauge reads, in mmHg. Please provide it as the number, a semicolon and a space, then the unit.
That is 144; mmHg
